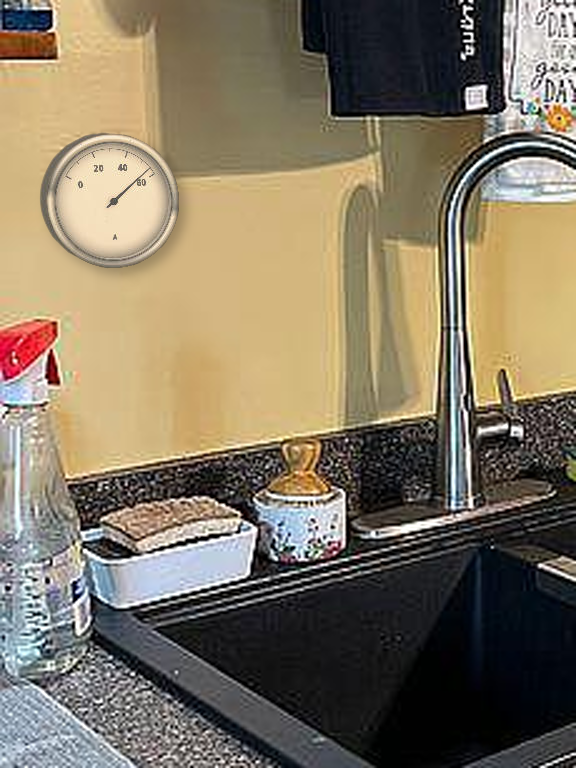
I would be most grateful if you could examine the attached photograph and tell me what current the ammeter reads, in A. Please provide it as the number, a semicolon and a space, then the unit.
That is 55; A
